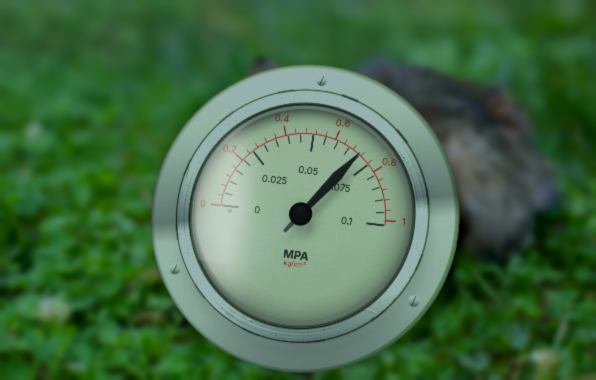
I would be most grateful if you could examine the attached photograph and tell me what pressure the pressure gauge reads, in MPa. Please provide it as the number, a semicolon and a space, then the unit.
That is 0.07; MPa
